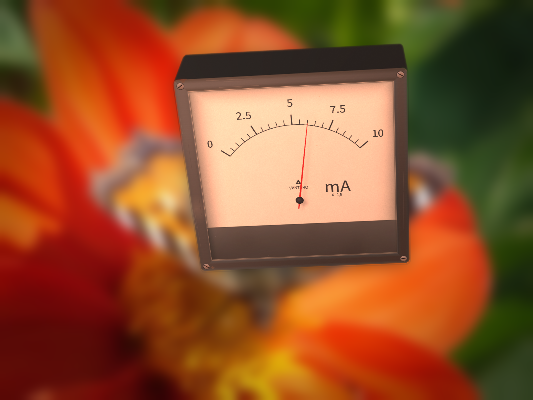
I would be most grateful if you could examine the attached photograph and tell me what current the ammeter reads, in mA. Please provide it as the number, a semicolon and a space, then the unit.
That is 6; mA
